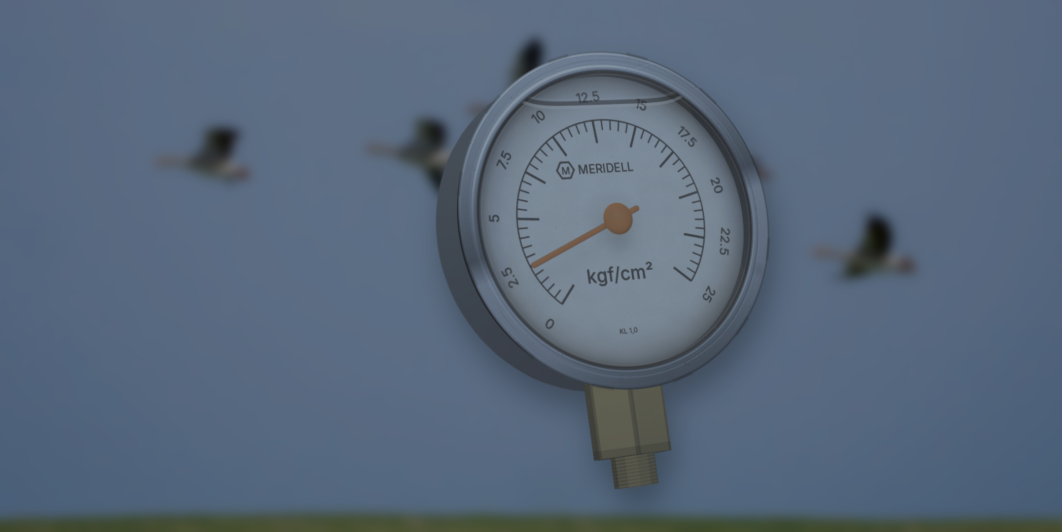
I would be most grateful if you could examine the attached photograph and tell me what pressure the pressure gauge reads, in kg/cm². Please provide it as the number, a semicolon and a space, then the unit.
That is 2.5; kg/cm²
